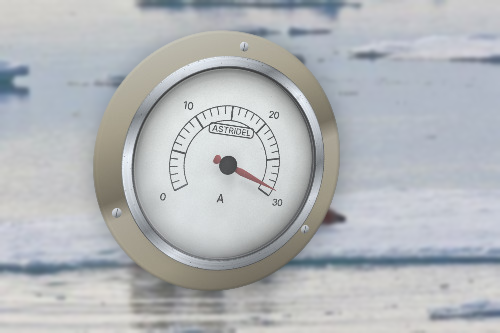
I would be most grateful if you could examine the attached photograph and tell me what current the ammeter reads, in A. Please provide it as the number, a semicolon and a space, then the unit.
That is 29; A
